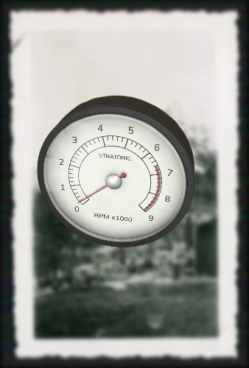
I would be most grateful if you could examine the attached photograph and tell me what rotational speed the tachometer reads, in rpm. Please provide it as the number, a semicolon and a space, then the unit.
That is 200; rpm
